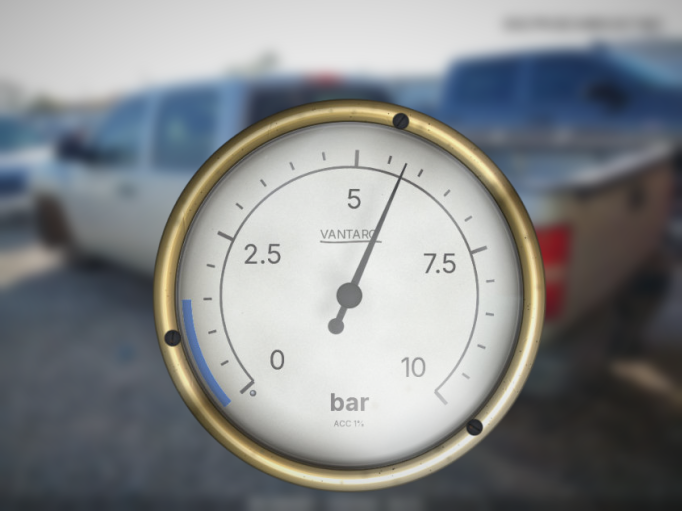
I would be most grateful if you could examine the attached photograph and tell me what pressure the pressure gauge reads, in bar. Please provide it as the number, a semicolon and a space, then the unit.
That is 5.75; bar
